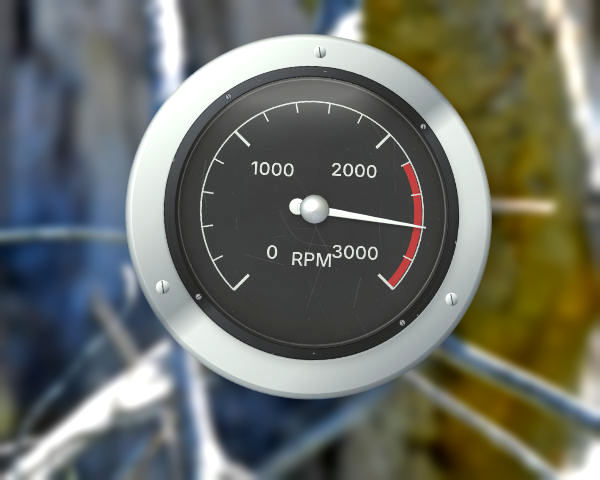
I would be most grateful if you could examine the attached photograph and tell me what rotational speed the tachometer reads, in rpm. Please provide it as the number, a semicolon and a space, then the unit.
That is 2600; rpm
